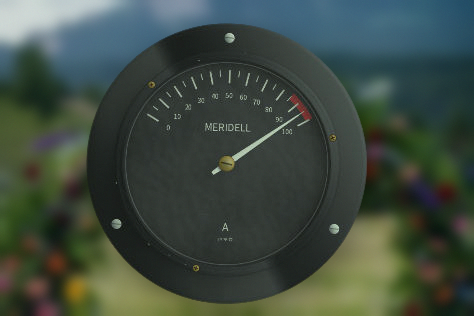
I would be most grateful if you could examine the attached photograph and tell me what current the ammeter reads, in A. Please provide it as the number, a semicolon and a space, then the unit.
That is 95; A
